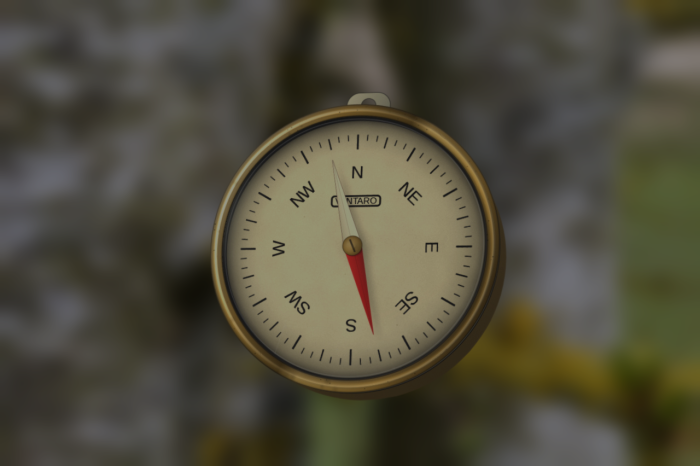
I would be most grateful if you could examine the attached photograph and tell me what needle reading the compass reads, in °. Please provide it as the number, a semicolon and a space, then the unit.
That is 165; °
